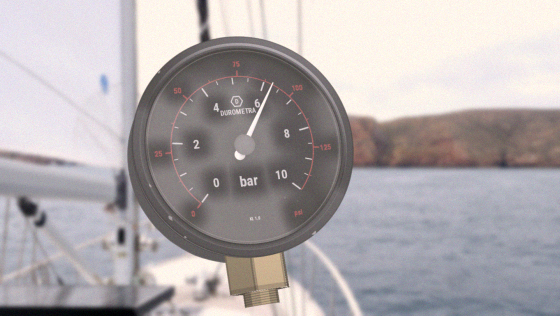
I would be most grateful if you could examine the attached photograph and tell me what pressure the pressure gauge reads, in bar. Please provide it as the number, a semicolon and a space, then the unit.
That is 6.25; bar
